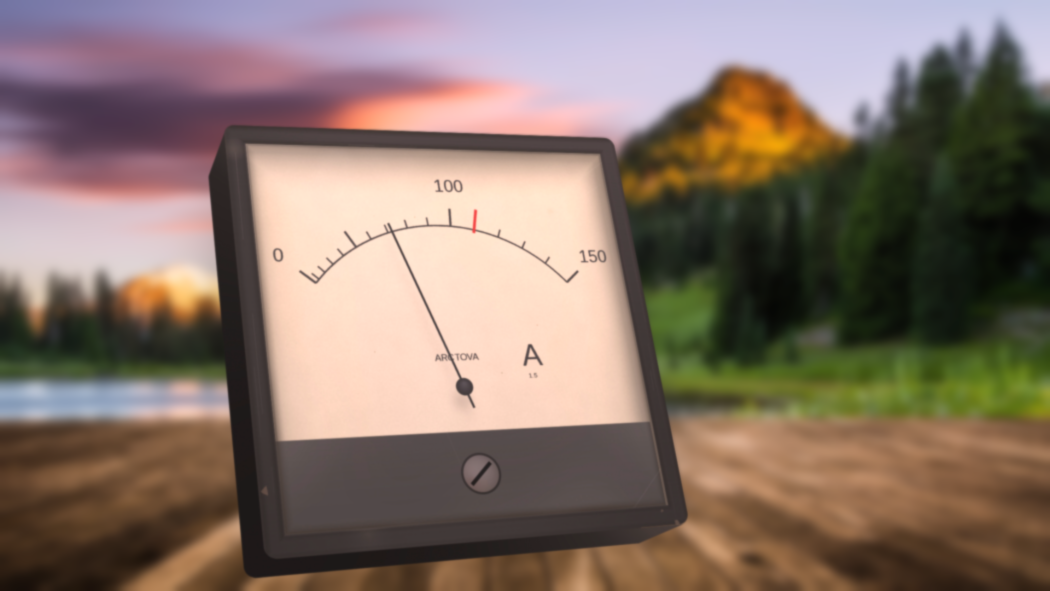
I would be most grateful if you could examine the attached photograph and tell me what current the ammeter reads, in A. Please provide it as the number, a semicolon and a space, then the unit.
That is 70; A
